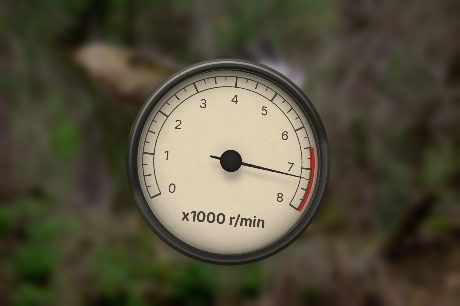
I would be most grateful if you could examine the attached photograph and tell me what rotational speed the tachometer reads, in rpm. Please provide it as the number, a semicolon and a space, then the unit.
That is 7250; rpm
